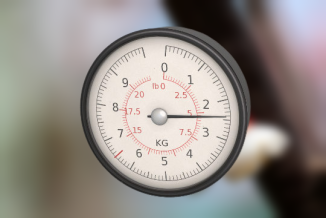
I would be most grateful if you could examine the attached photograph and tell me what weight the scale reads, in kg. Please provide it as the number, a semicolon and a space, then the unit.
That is 2.4; kg
